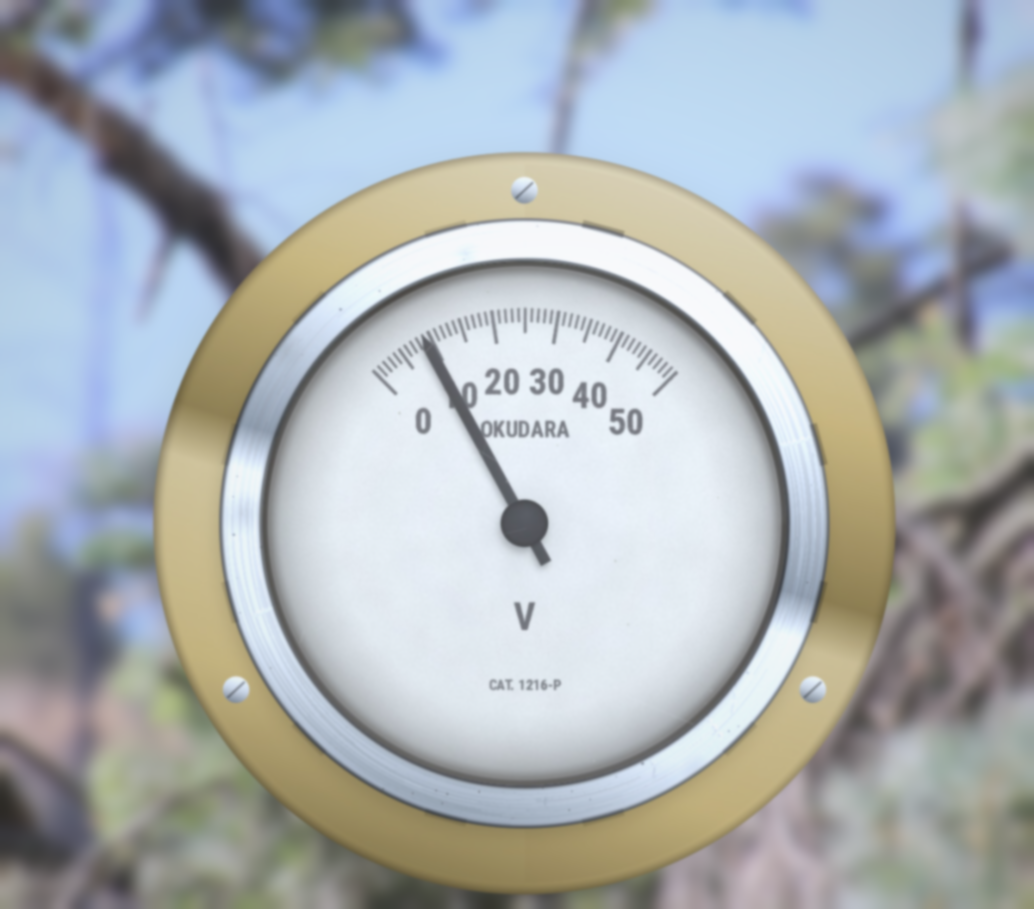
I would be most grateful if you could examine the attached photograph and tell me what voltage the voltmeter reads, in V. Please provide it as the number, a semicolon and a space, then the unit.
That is 9; V
